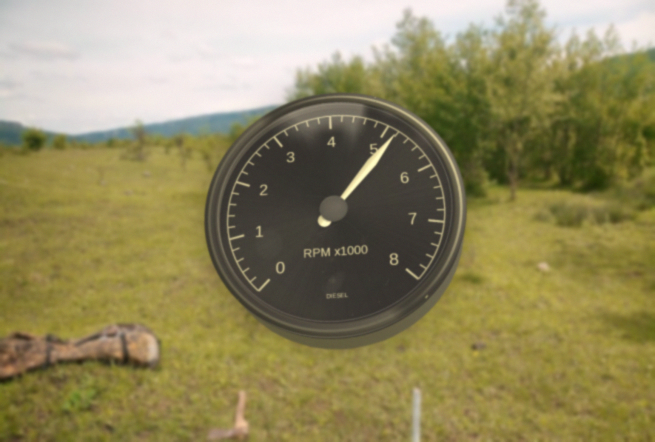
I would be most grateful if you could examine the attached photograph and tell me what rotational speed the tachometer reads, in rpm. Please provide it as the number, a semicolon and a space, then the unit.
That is 5200; rpm
